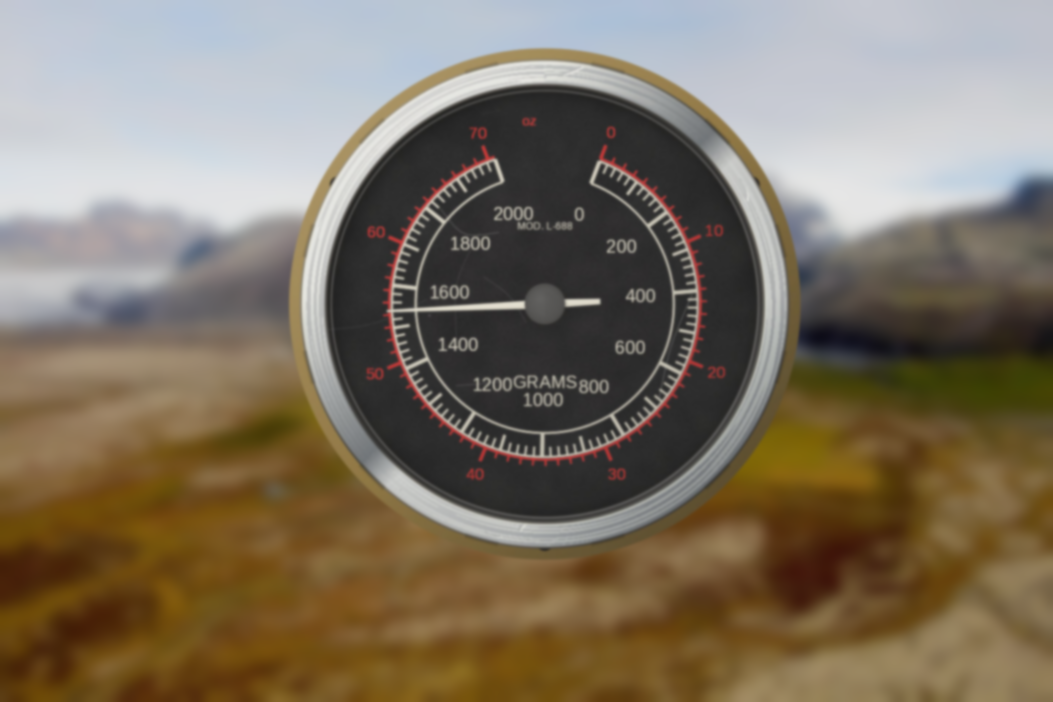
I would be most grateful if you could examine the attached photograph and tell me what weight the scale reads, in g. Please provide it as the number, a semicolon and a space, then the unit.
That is 1540; g
